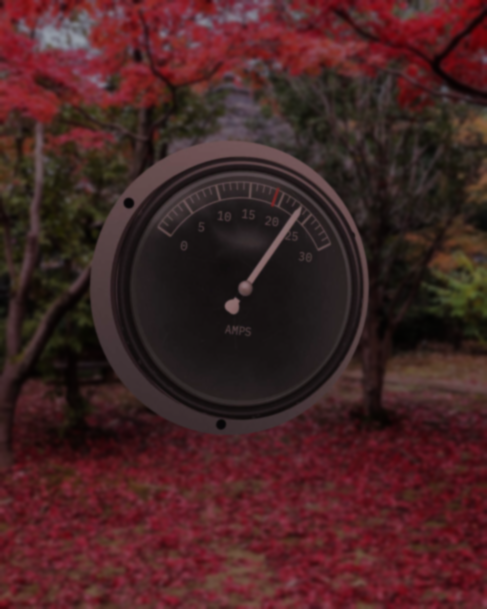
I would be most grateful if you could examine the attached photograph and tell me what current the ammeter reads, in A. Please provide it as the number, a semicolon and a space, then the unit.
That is 23; A
